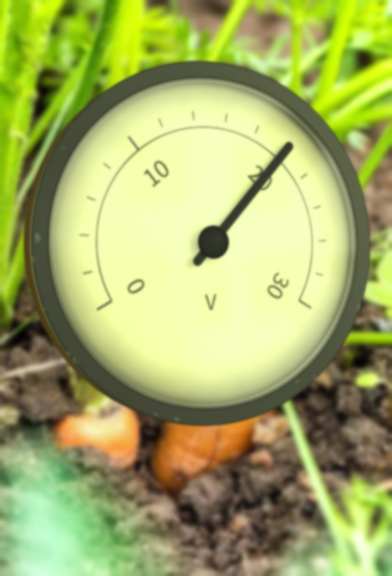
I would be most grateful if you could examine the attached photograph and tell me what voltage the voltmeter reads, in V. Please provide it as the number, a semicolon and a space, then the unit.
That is 20; V
